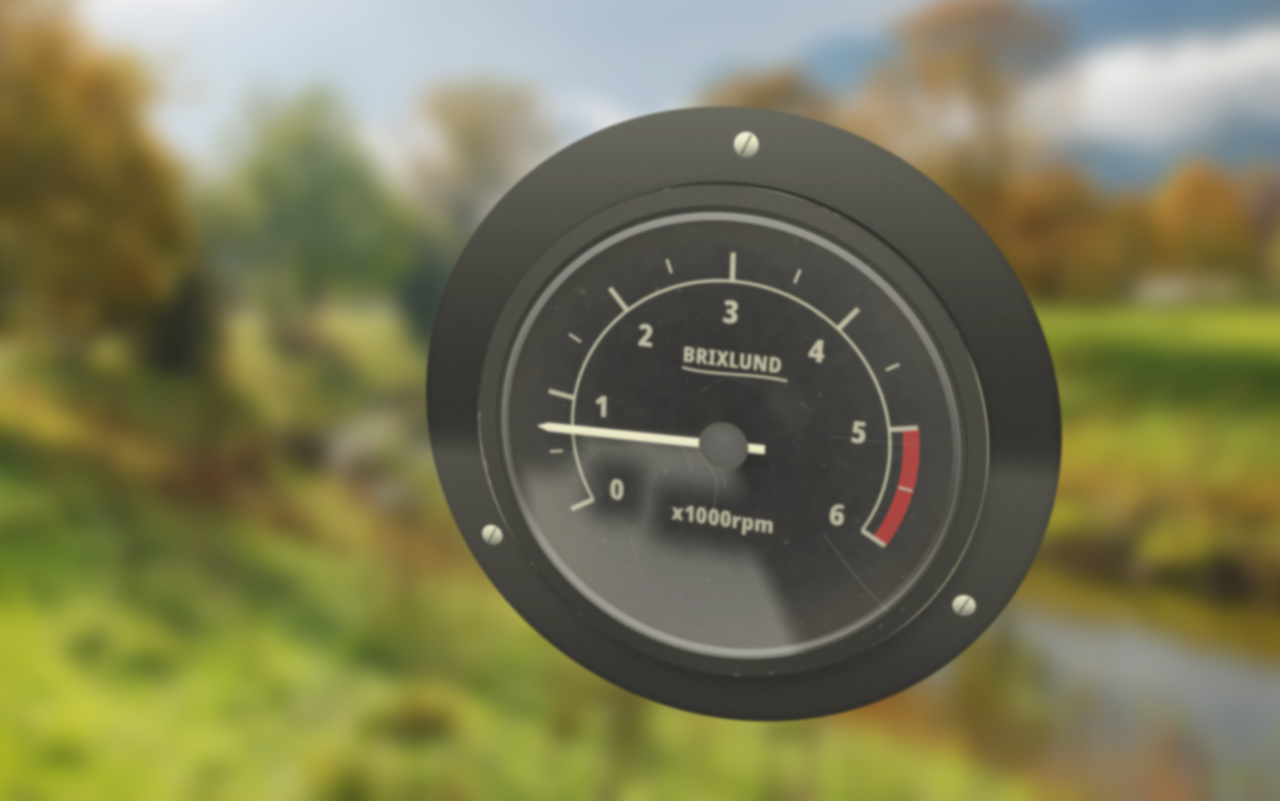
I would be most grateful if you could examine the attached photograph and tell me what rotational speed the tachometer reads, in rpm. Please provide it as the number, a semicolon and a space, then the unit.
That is 750; rpm
